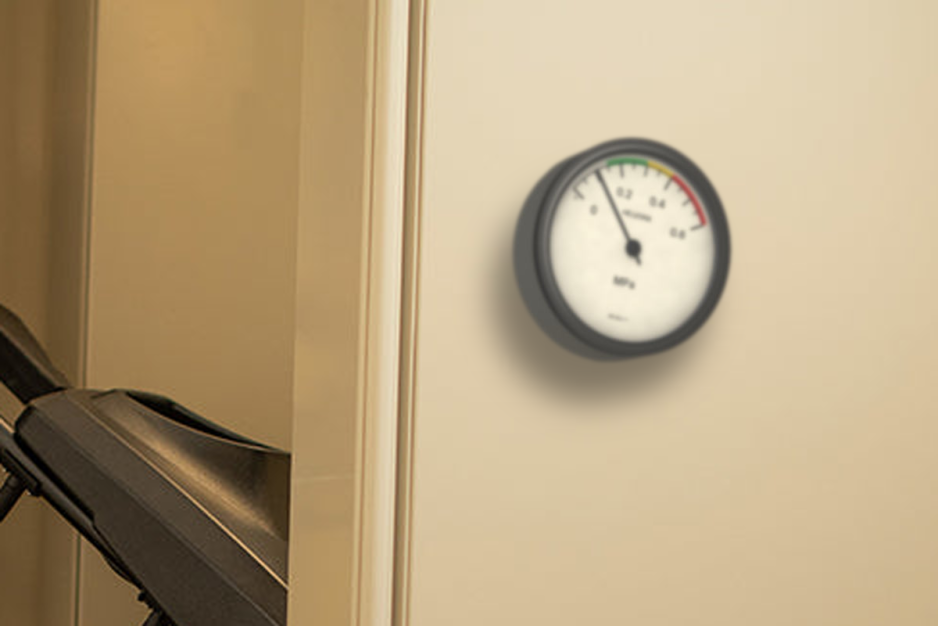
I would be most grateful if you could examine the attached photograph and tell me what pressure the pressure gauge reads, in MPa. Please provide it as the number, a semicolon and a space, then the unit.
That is 0.1; MPa
